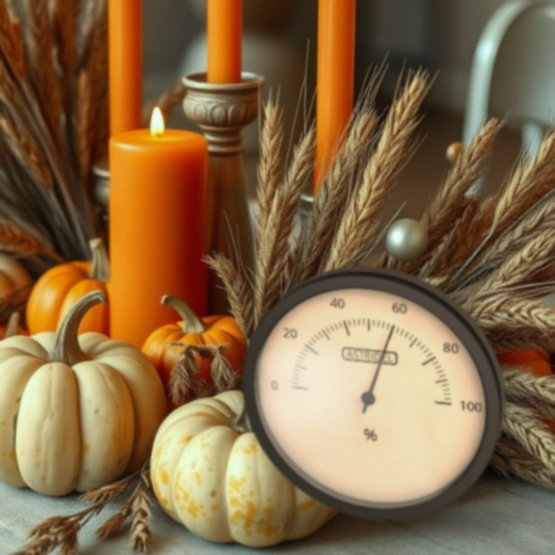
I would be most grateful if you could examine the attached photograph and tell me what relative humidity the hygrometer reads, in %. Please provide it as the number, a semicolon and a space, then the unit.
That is 60; %
